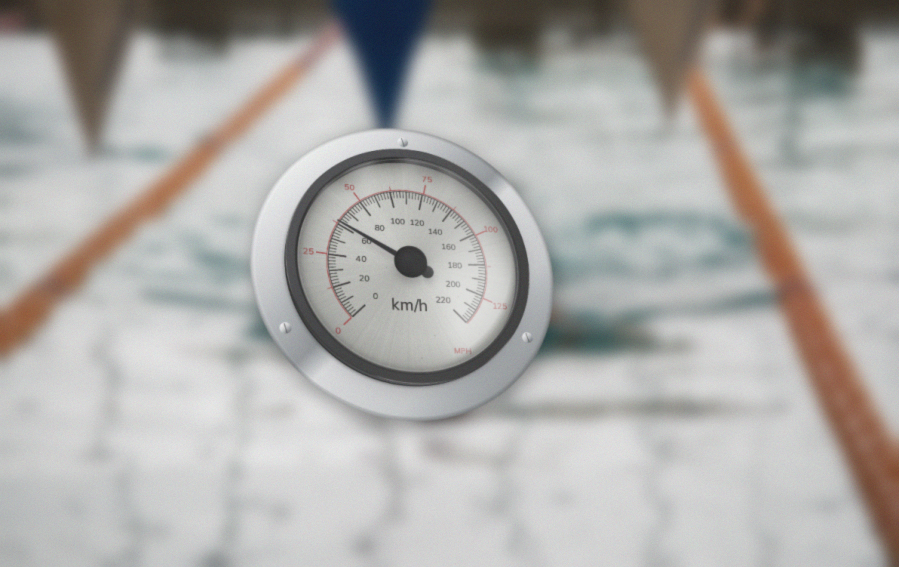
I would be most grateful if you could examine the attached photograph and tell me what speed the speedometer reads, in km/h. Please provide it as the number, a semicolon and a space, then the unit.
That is 60; km/h
